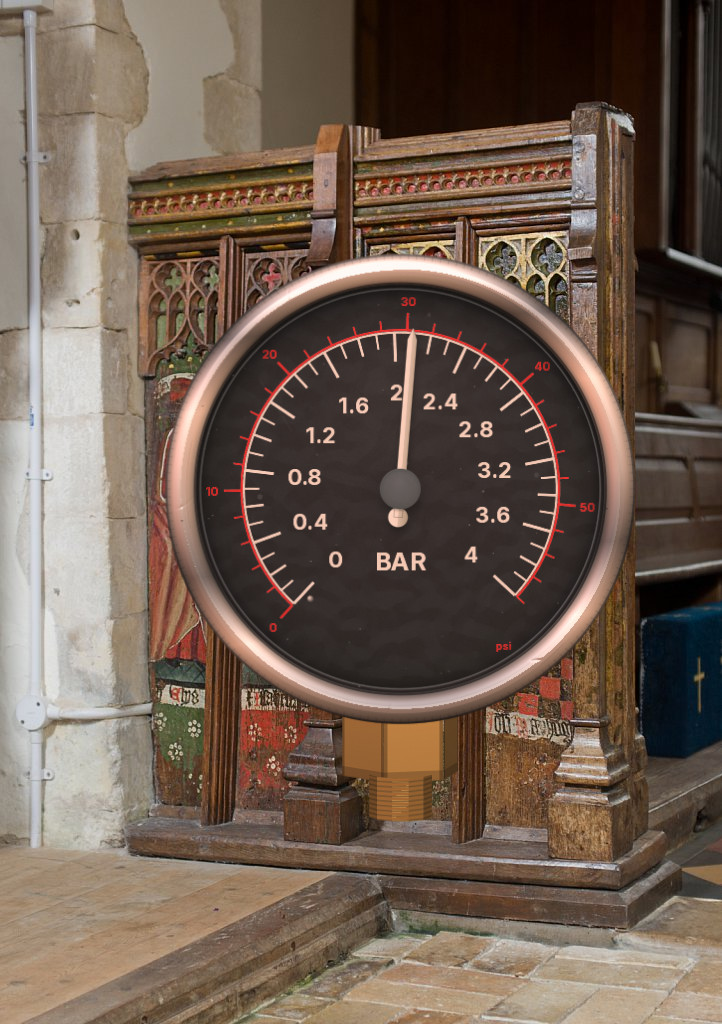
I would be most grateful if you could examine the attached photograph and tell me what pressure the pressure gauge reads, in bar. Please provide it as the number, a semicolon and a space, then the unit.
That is 2.1; bar
